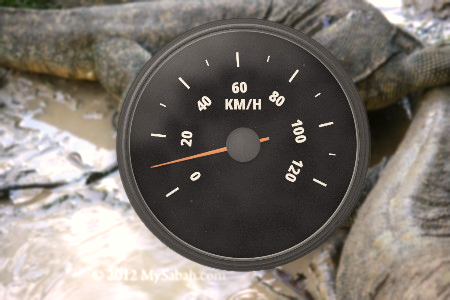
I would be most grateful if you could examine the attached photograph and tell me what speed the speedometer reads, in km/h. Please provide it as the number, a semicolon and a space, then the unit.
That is 10; km/h
